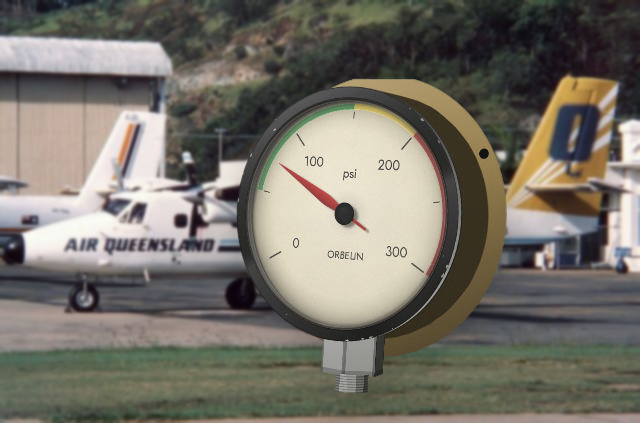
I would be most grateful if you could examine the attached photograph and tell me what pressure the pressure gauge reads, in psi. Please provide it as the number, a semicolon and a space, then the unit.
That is 75; psi
